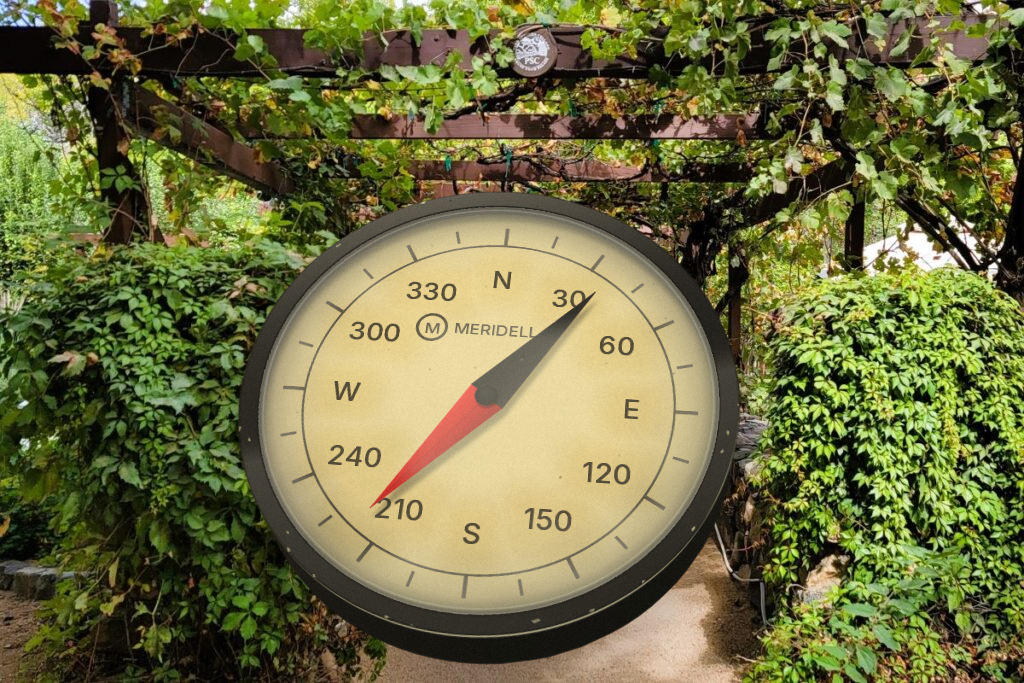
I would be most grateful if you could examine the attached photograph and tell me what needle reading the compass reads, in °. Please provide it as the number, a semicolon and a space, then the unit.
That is 217.5; °
